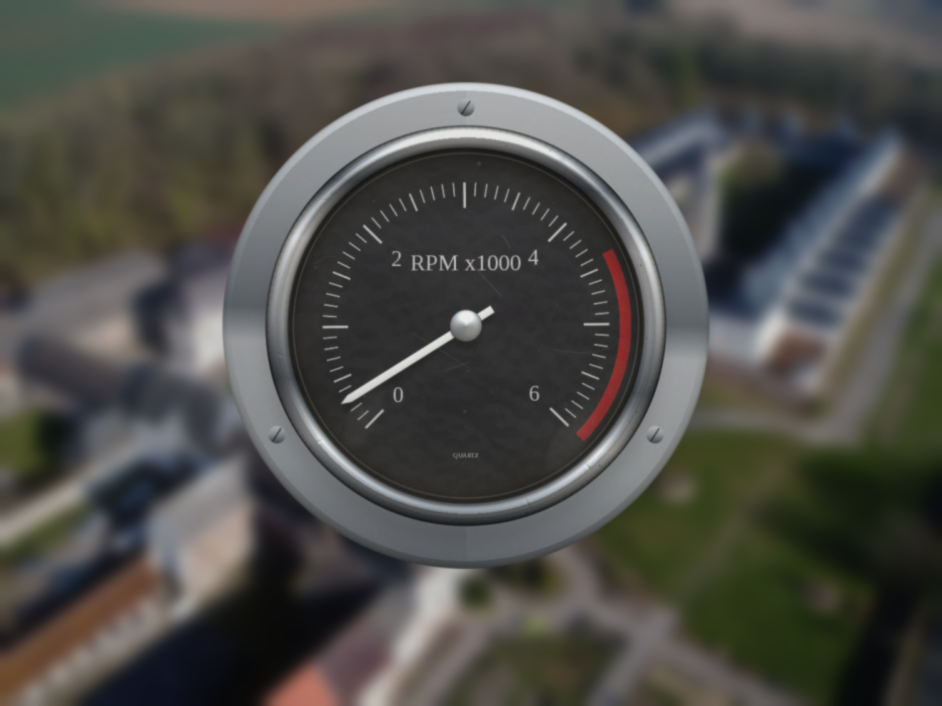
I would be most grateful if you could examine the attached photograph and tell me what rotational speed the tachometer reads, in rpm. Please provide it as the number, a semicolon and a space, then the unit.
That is 300; rpm
